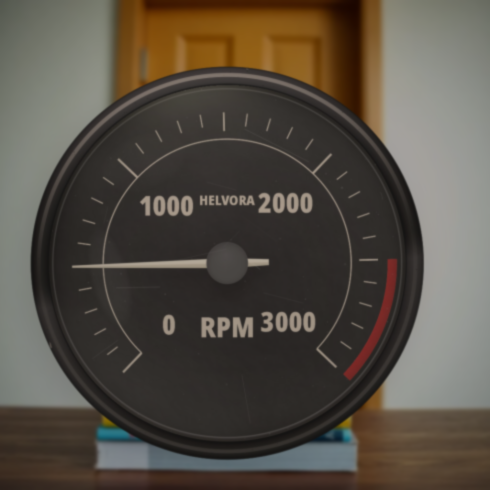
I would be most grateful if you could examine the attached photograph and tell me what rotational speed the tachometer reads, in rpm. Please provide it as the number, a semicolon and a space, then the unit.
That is 500; rpm
